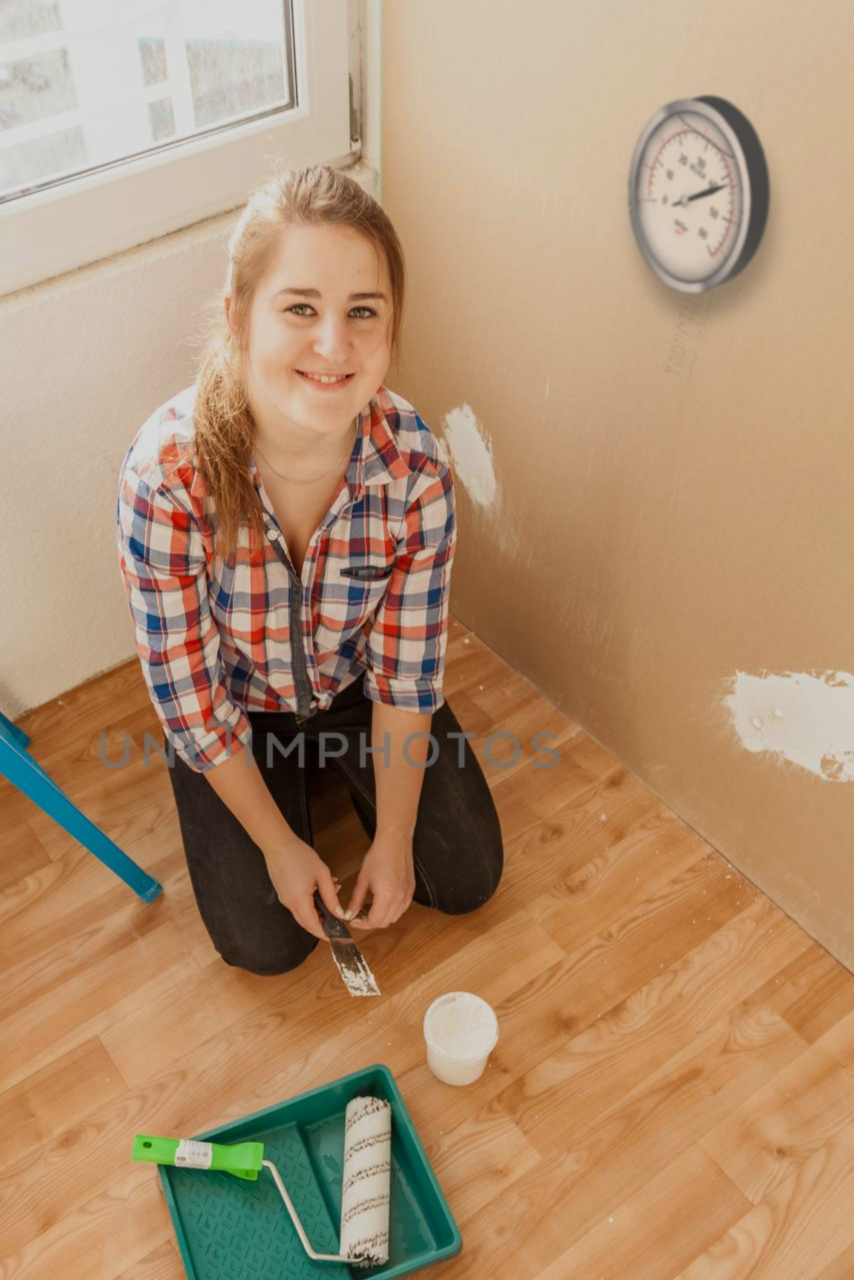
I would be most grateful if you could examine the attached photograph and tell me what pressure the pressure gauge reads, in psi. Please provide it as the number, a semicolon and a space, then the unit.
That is 42; psi
